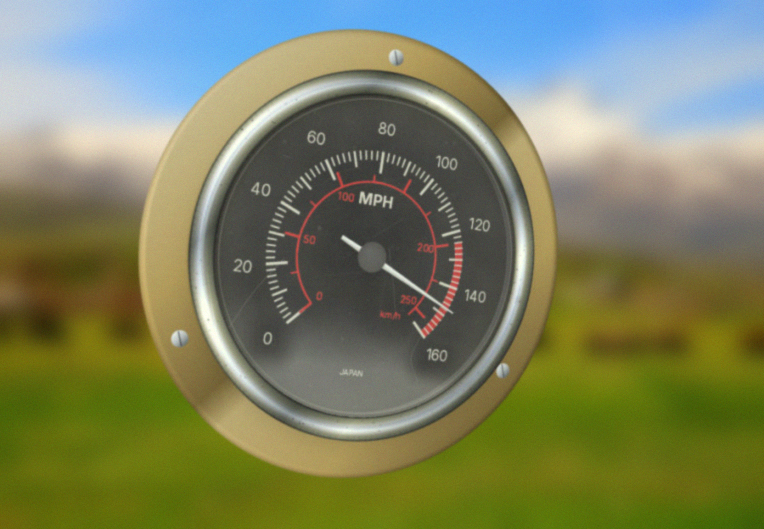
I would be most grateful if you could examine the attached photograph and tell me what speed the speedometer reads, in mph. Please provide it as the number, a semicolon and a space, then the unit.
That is 148; mph
